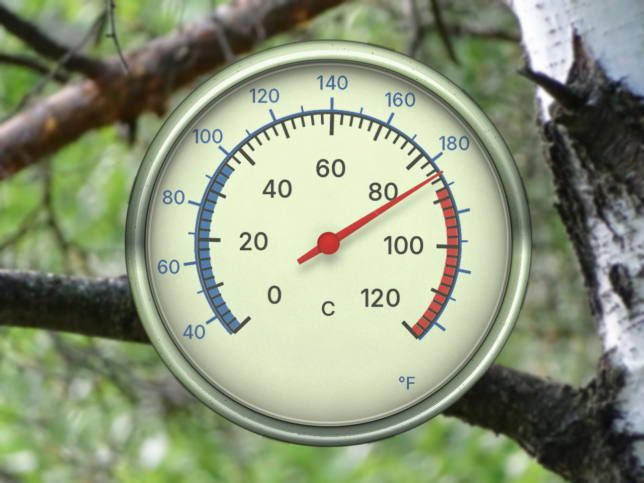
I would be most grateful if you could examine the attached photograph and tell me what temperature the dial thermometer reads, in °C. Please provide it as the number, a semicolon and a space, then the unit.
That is 85; °C
